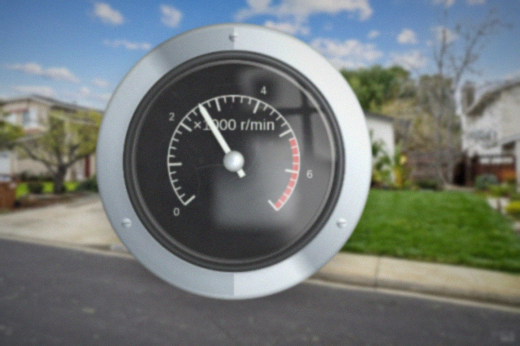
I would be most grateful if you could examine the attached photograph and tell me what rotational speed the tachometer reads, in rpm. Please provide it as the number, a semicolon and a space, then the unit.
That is 2600; rpm
